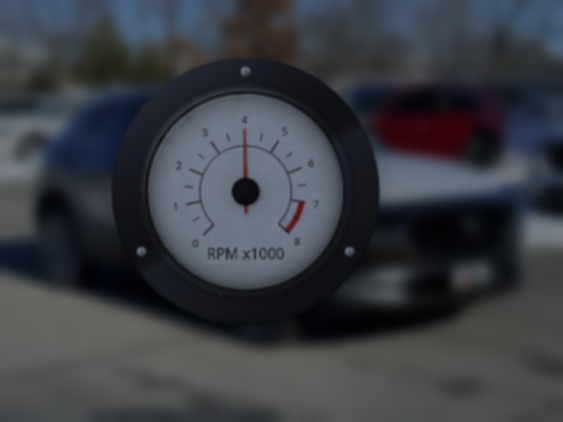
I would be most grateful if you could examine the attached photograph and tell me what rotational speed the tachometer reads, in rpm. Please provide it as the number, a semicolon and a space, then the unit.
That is 4000; rpm
